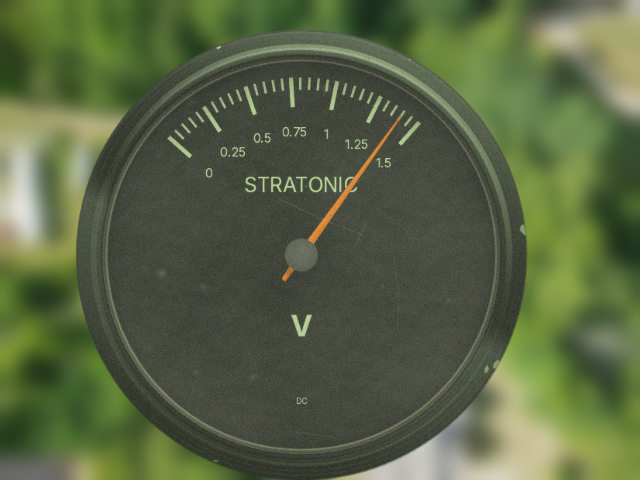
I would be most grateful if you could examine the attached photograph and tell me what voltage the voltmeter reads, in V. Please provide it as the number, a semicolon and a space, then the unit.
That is 1.4; V
